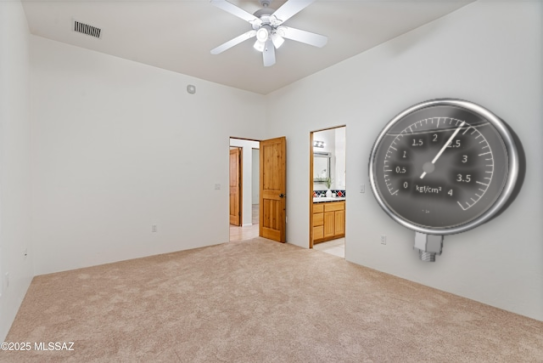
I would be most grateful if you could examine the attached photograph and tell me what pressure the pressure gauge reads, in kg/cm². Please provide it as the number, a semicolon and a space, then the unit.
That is 2.4; kg/cm²
